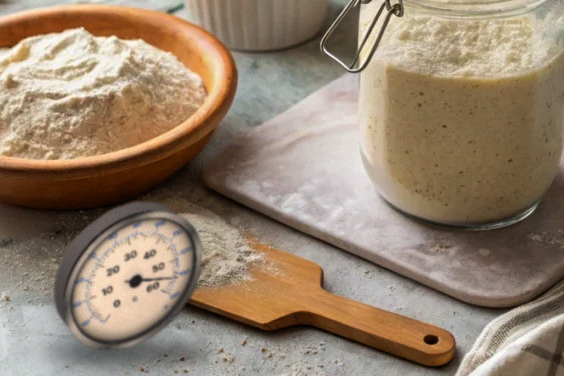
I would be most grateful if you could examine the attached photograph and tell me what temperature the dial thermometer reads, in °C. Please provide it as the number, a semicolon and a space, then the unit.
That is 55; °C
